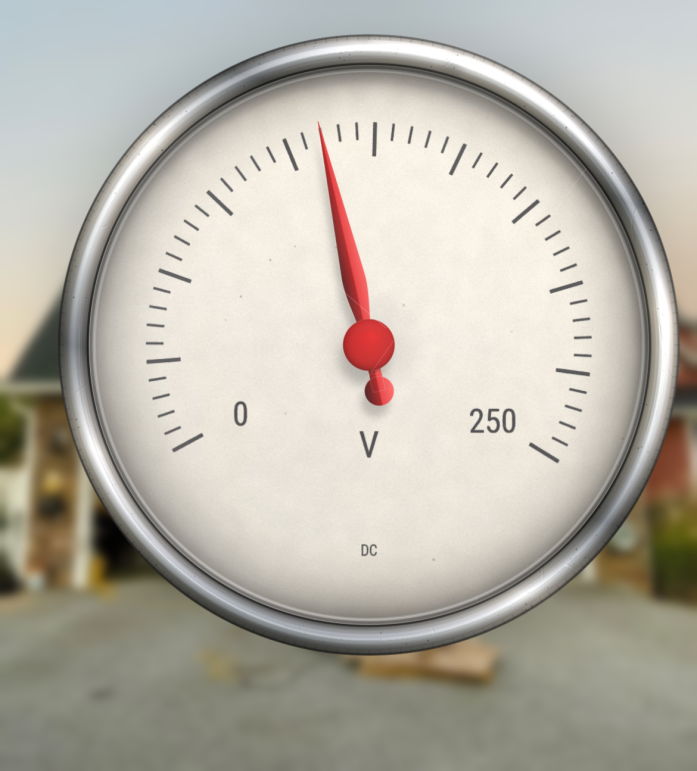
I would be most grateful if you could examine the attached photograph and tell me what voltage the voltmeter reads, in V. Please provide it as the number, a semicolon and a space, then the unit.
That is 110; V
